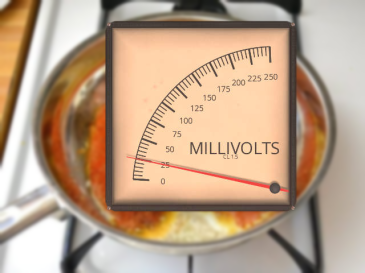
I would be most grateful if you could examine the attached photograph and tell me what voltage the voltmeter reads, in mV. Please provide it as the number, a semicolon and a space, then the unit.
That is 25; mV
